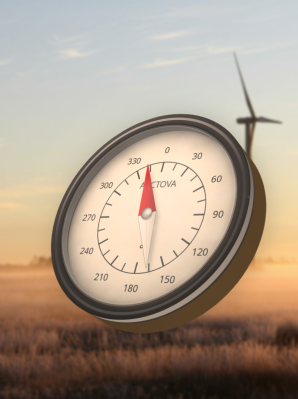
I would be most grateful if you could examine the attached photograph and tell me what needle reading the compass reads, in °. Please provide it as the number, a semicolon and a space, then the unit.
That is 345; °
